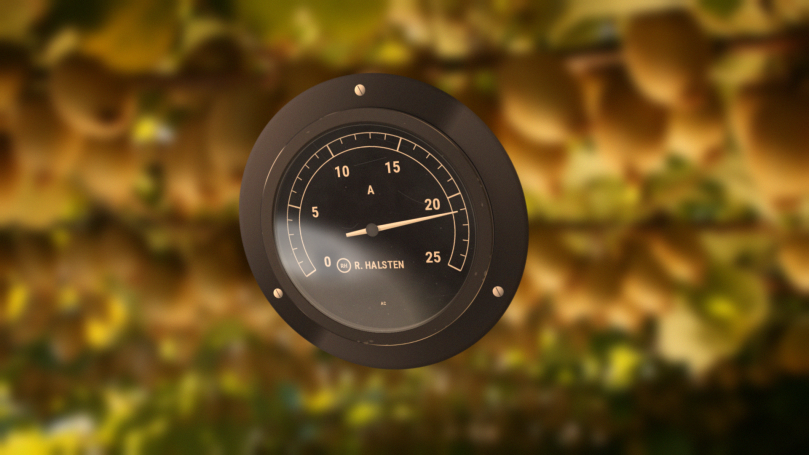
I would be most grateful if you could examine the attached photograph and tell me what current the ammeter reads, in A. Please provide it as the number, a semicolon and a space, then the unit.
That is 21; A
